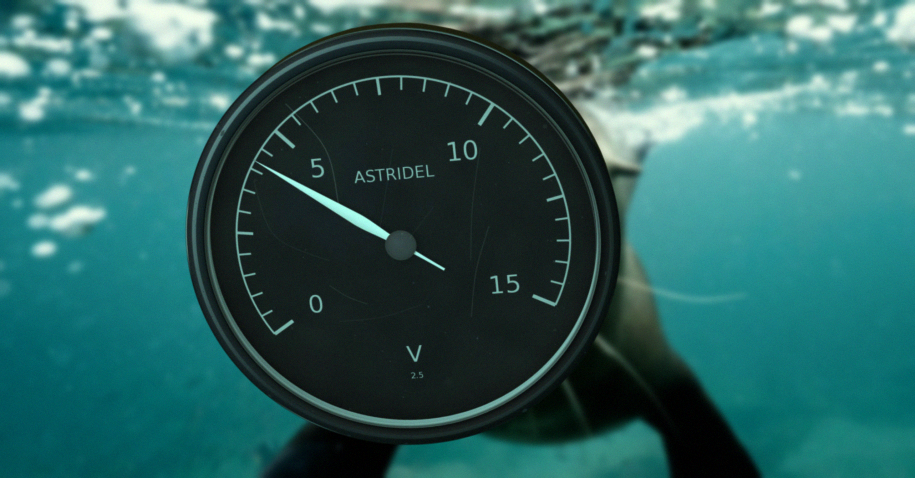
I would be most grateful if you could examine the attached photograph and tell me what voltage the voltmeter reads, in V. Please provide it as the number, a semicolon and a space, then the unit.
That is 4.25; V
